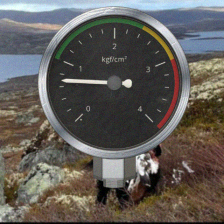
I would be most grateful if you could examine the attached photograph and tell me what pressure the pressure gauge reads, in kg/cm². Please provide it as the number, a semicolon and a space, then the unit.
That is 0.7; kg/cm²
